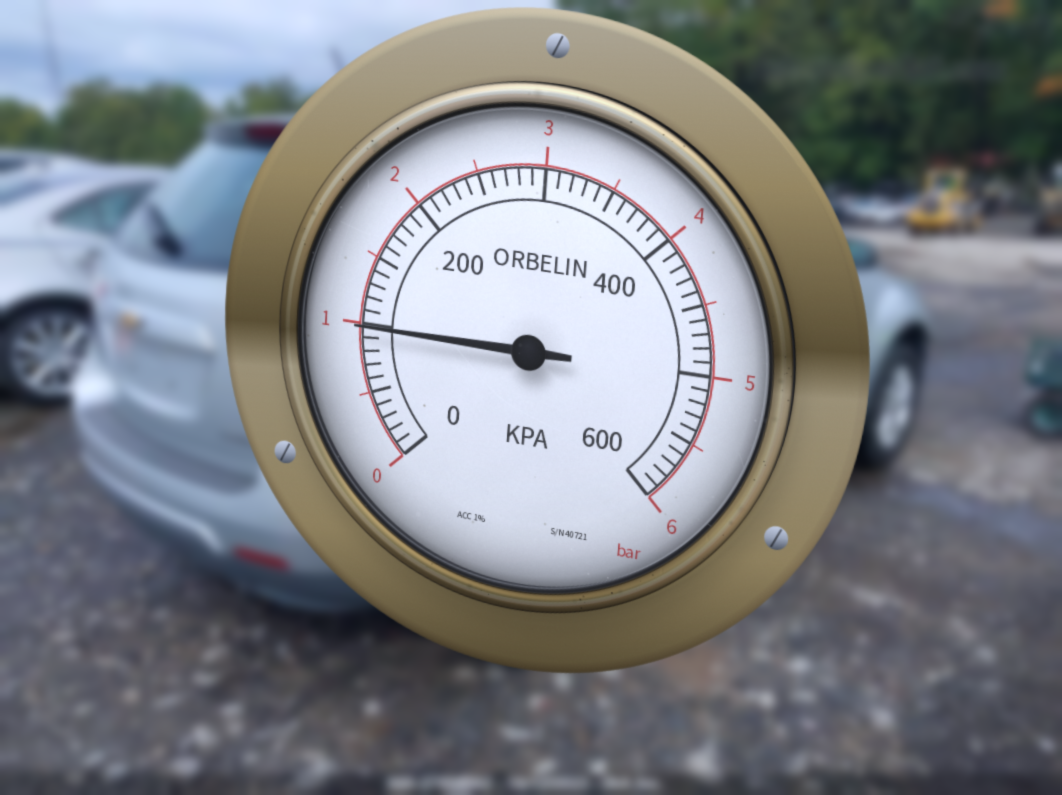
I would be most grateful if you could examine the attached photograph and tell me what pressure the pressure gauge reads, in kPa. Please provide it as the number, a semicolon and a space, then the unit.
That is 100; kPa
